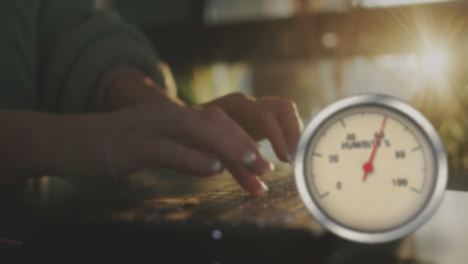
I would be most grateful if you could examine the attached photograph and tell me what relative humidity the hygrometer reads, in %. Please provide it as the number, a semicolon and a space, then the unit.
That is 60; %
